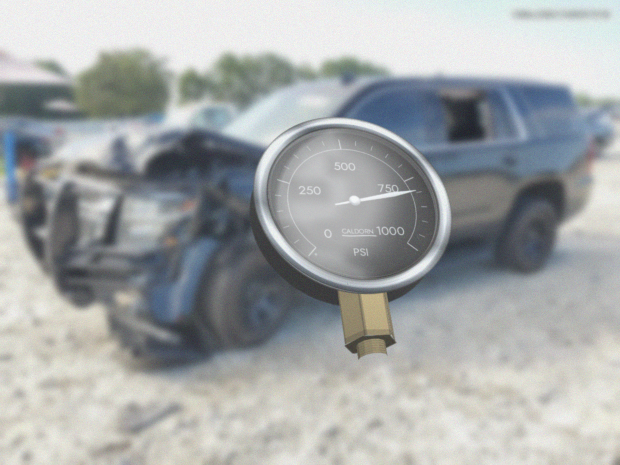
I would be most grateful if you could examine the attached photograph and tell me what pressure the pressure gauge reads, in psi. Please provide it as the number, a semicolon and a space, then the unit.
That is 800; psi
